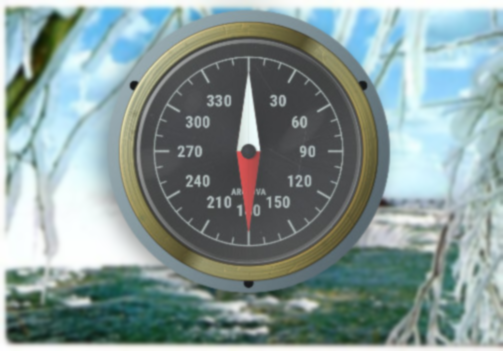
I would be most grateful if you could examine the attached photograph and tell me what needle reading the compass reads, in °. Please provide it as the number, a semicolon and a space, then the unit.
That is 180; °
